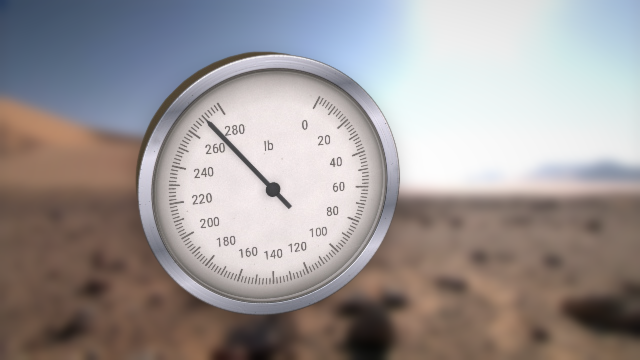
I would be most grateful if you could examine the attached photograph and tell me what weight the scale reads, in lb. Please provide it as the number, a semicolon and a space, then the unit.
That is 270; lb
